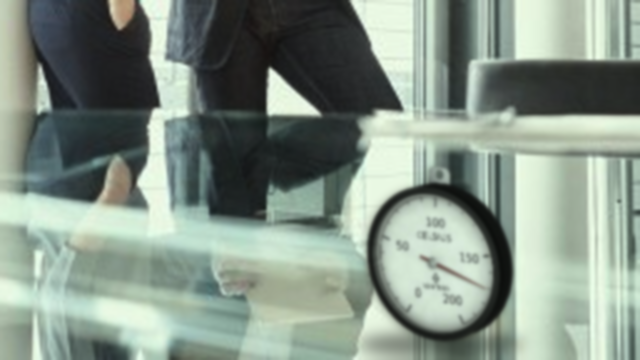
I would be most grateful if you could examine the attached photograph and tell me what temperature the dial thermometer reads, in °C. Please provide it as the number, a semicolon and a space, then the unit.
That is 170; °C
